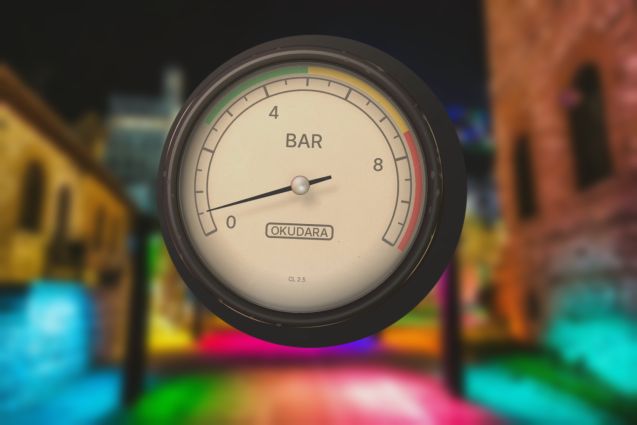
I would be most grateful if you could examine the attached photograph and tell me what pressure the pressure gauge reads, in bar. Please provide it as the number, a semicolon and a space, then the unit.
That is 0.5; bar
